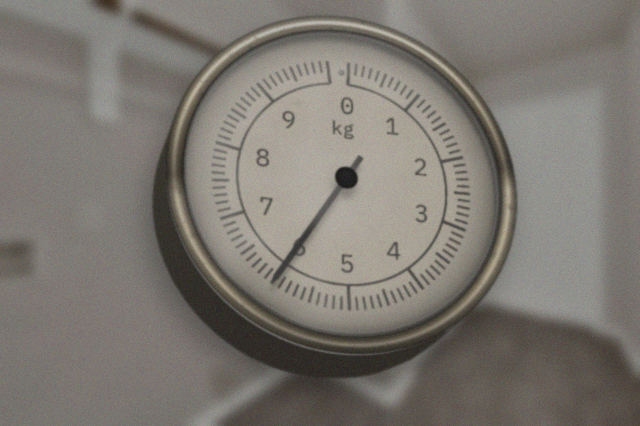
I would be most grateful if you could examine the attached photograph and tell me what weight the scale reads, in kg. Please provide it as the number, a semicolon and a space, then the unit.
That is 6; kg
